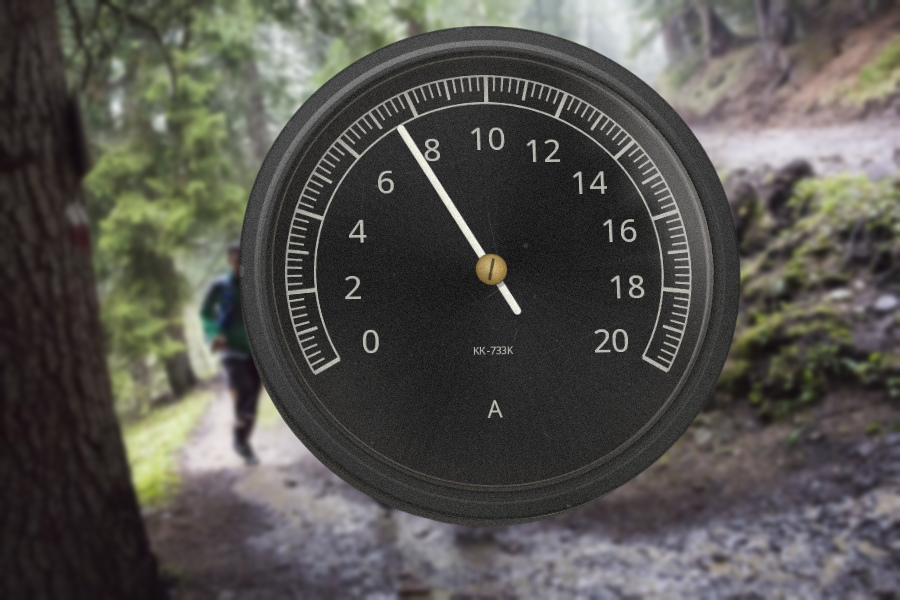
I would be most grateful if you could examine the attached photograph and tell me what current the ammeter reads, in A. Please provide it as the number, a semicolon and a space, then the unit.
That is 7.4; A
